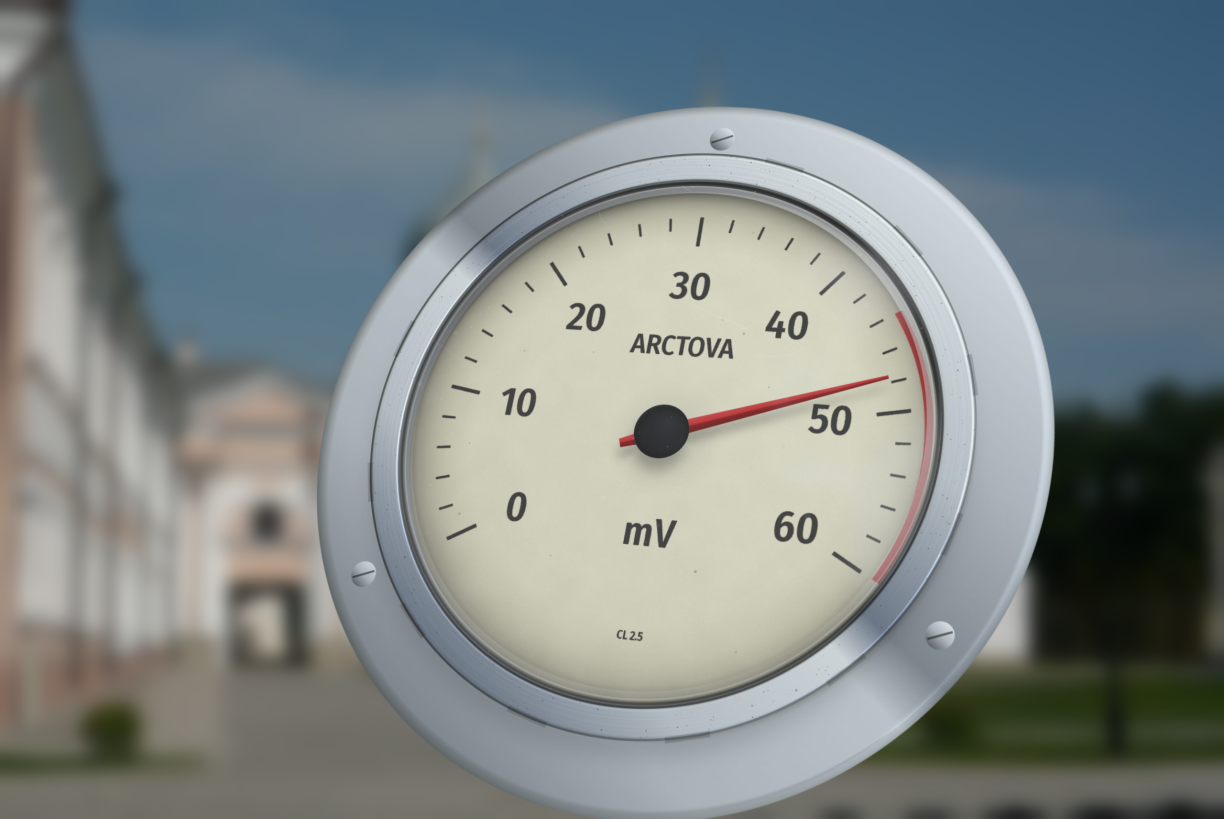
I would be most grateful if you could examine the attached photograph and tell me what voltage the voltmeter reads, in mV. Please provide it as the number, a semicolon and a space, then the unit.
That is 48; mV
